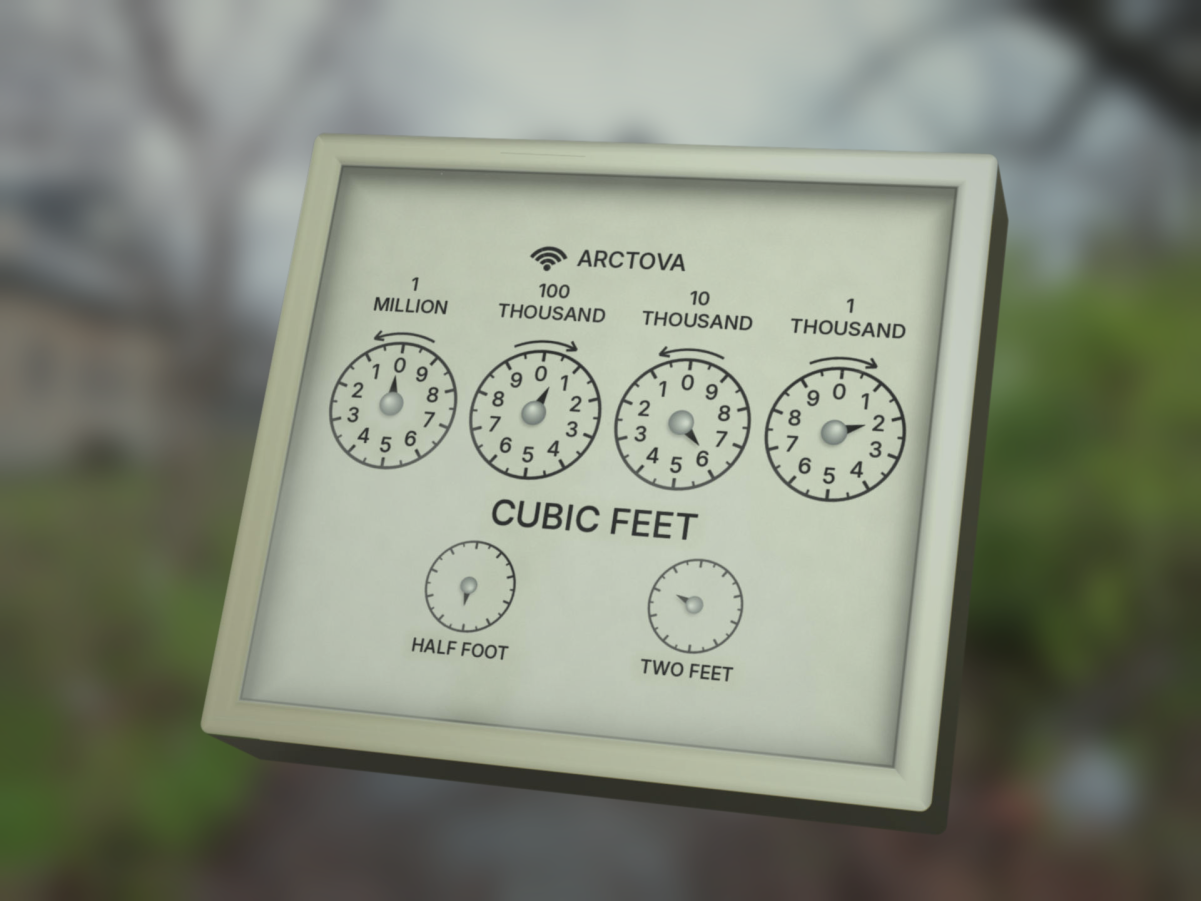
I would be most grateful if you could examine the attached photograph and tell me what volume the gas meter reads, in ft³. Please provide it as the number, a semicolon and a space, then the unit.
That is 6200; ft³
